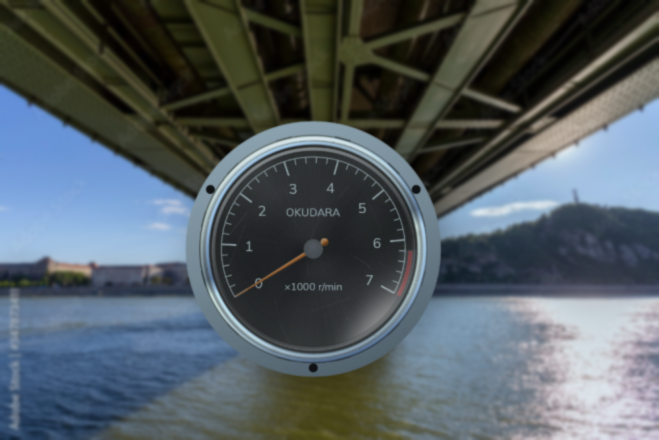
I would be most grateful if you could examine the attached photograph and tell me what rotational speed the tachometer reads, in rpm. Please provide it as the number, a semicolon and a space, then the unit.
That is 0; rpm
